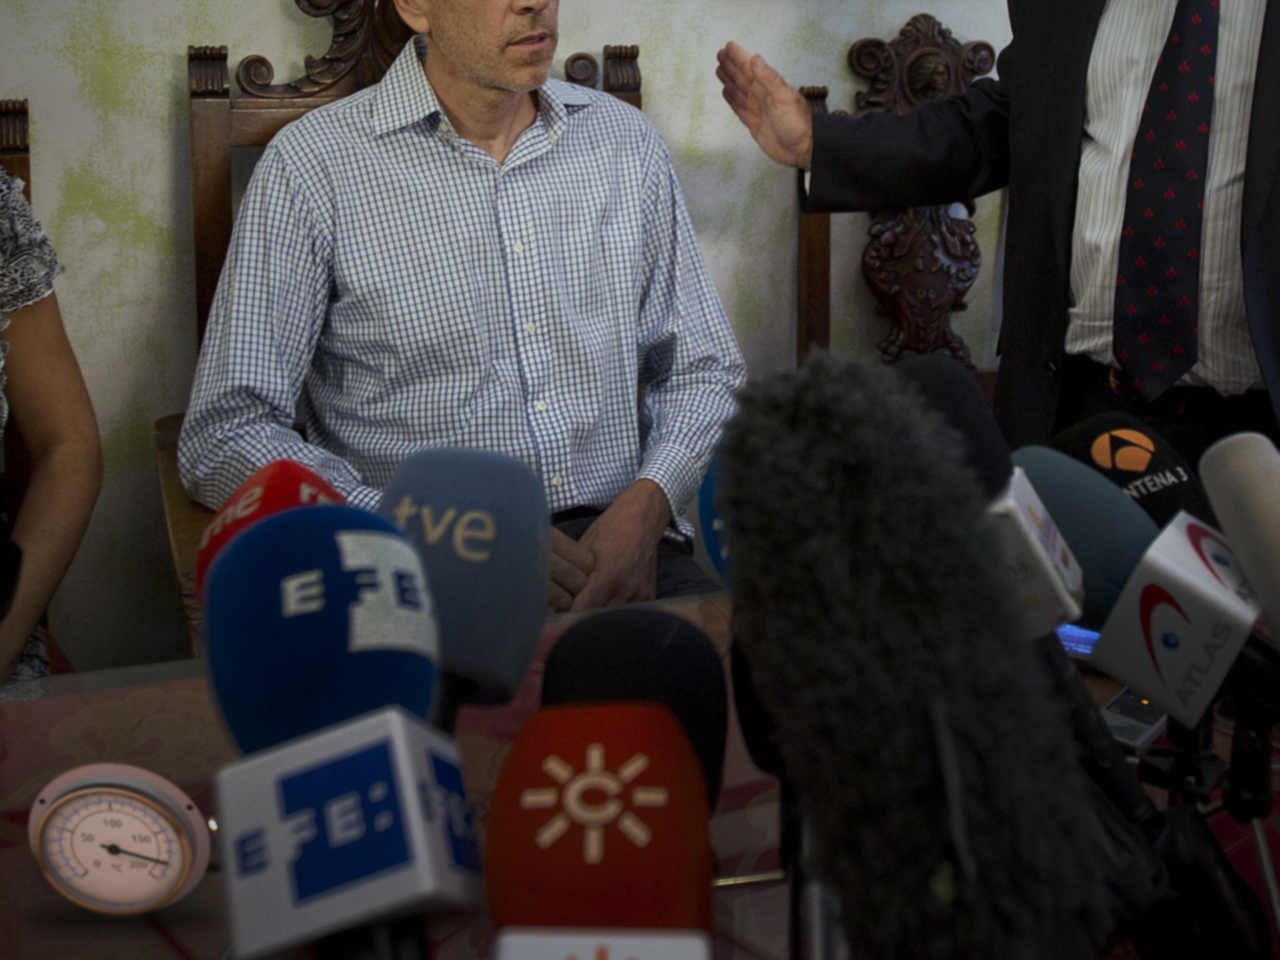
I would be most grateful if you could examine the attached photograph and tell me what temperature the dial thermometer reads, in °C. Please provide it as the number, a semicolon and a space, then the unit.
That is 180; °C
